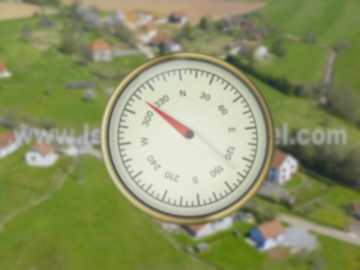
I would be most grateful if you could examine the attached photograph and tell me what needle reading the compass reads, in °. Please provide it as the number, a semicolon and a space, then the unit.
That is 315; °
